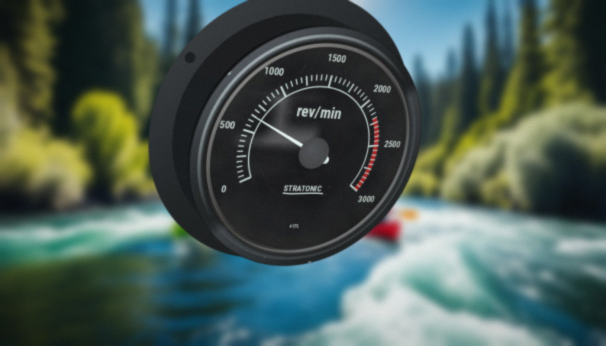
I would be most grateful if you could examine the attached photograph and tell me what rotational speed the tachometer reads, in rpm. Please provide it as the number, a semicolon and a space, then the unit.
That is 650; rpm
